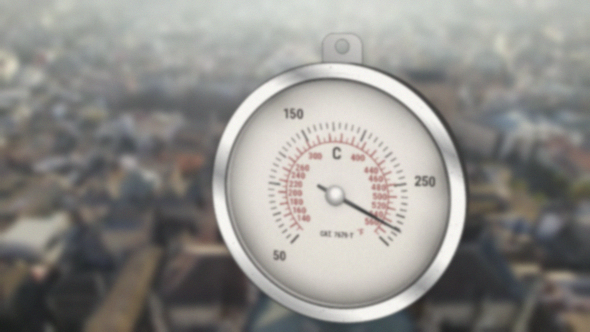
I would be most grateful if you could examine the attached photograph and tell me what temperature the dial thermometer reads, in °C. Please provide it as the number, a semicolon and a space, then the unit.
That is 285; °C
